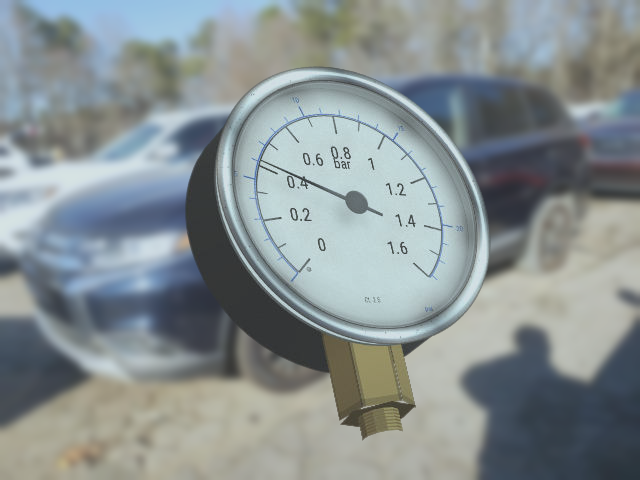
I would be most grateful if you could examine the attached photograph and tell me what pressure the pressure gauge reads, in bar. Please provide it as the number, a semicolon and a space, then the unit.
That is 0.4; bar
